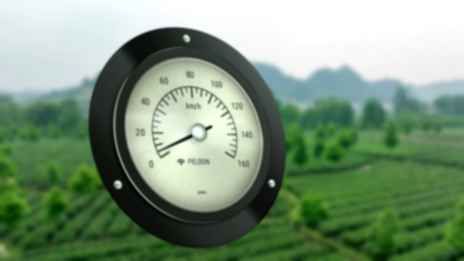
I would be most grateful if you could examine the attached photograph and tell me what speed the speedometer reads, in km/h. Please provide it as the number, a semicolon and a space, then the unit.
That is 5; km/h
